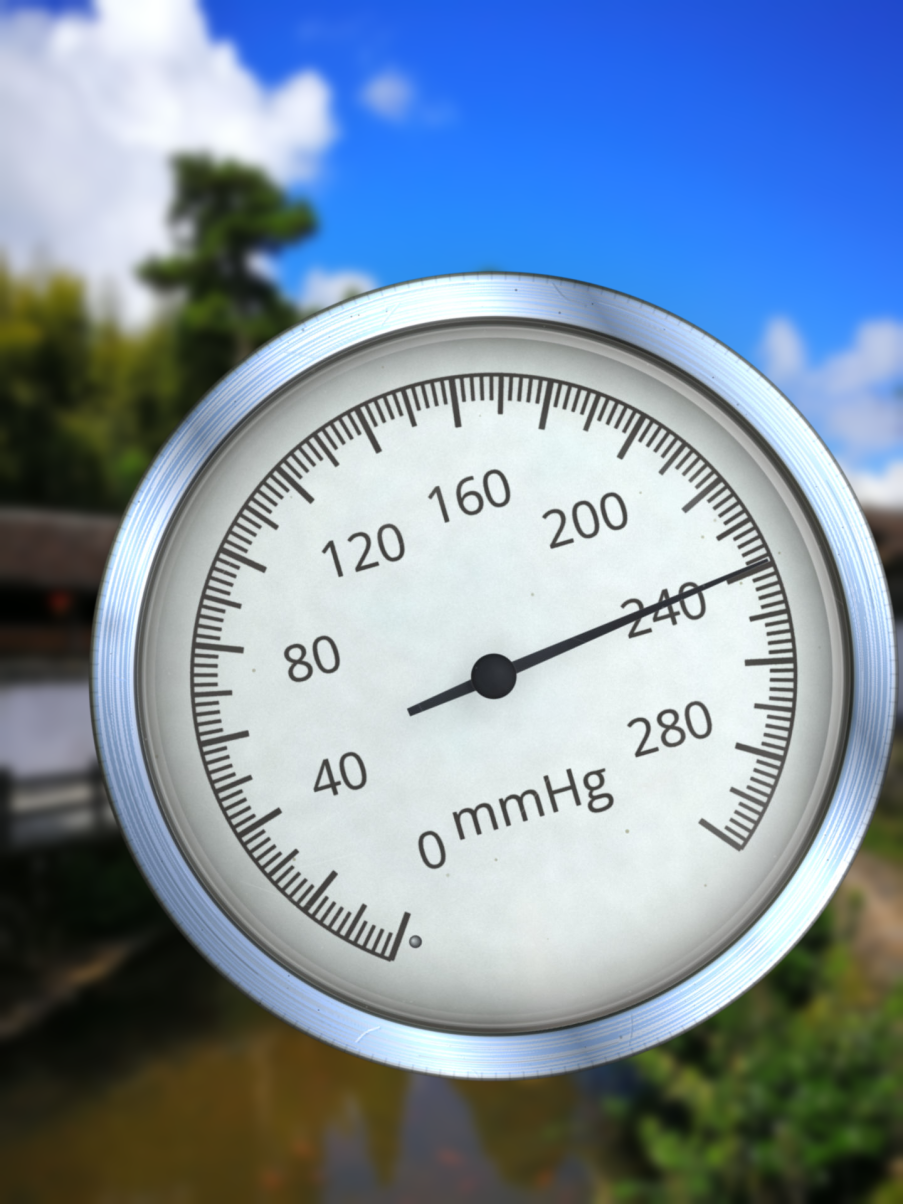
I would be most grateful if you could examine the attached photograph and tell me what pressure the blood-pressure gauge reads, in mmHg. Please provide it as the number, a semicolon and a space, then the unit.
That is 239; mmHg
